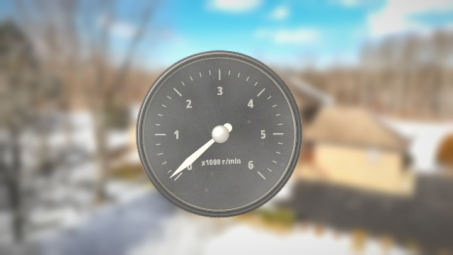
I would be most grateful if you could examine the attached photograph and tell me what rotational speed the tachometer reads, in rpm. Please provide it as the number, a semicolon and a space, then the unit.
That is 100; rpm
